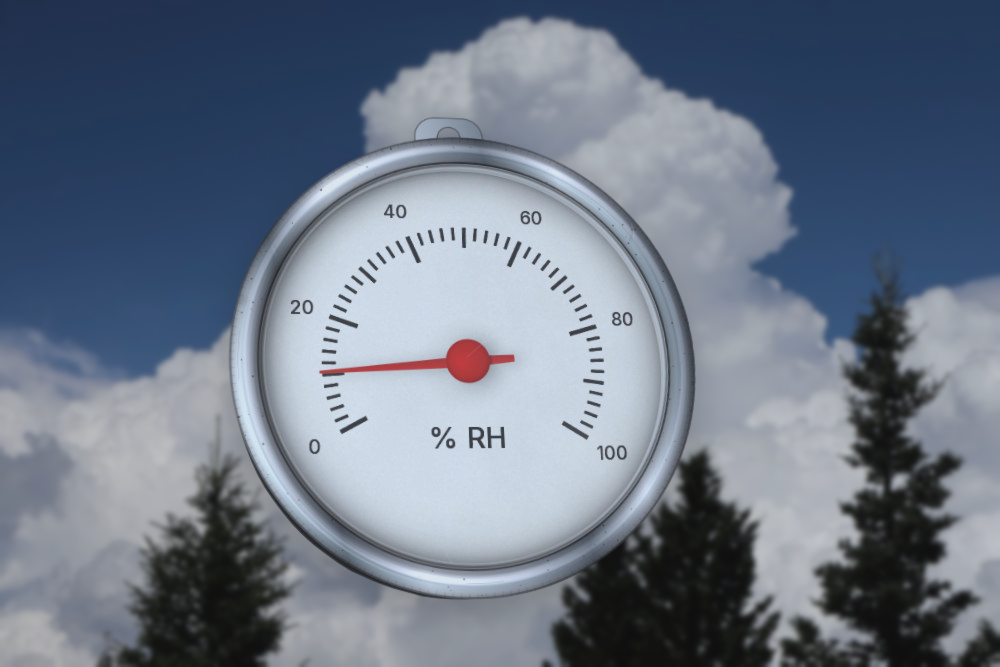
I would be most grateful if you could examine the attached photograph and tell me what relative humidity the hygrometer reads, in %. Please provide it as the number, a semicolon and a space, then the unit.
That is 10; %
